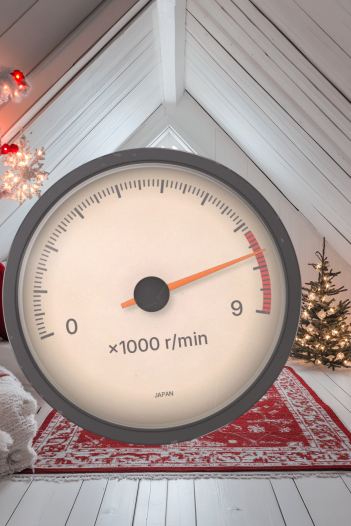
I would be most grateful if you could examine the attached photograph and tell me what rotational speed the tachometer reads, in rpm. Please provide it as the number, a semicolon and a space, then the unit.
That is 7700; rpm
